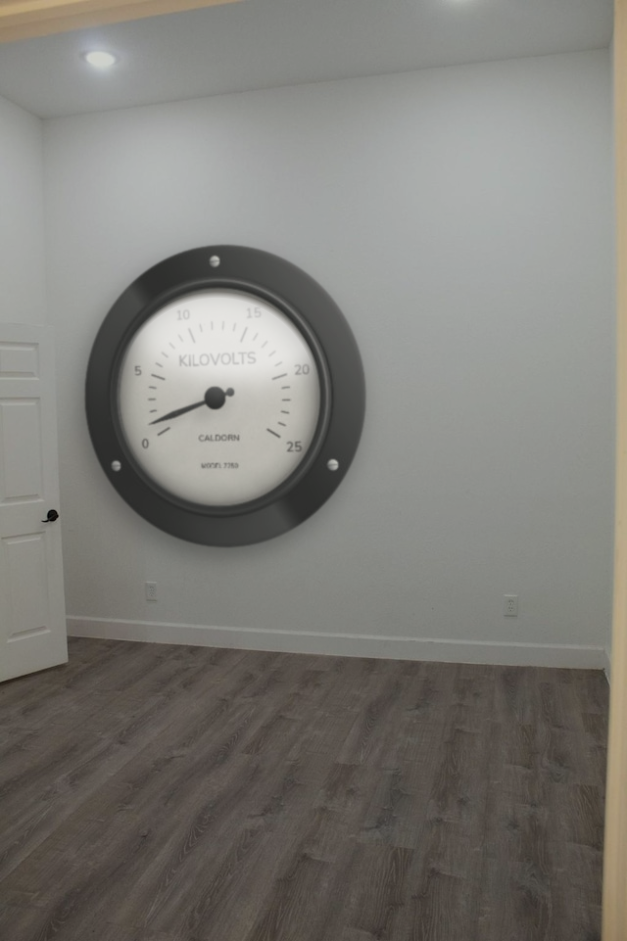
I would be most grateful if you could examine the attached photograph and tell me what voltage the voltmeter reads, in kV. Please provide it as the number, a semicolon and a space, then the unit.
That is 1; kV
